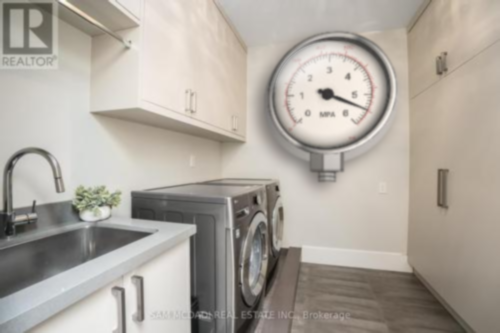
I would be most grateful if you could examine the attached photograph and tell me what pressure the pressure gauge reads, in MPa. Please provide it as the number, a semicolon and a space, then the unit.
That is 5.5; MPa
